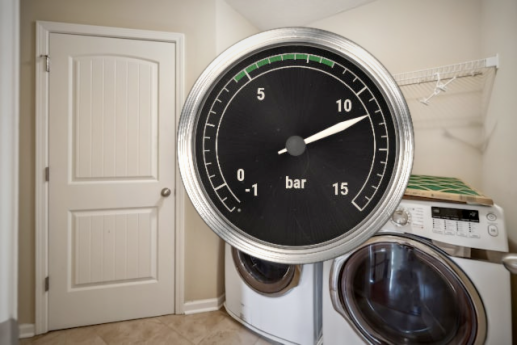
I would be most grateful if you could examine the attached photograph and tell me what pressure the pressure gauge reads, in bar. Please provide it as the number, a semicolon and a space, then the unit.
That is 11; bar
